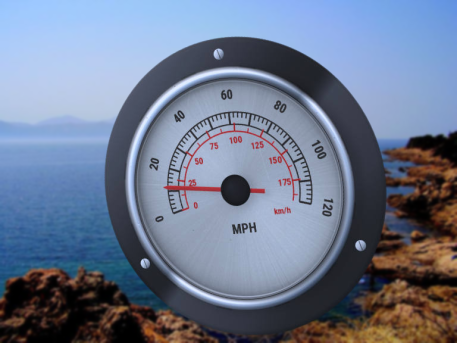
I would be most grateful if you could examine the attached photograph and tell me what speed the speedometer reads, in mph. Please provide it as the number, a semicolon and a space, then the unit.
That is 12; mph
